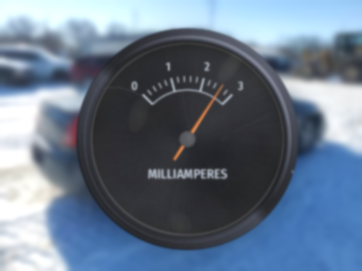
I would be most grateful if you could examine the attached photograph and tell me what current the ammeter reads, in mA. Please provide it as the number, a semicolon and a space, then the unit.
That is 2.6; mA
